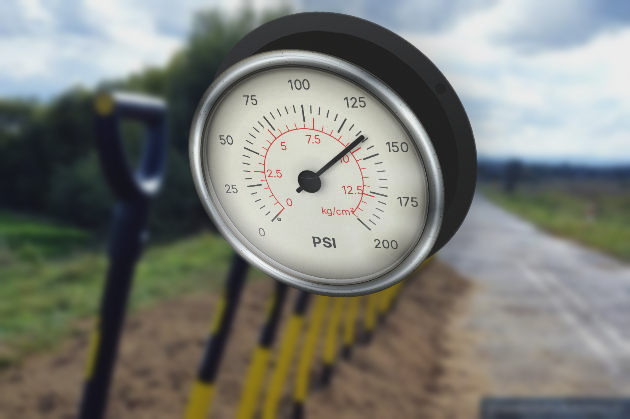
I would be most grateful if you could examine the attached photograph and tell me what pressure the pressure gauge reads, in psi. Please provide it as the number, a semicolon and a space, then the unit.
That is 137.5; psi
